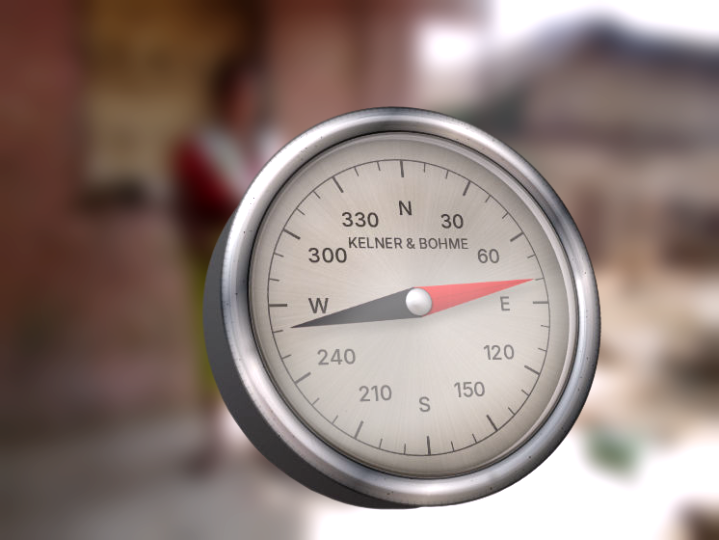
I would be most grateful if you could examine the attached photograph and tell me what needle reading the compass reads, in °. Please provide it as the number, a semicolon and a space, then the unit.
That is 80; °
